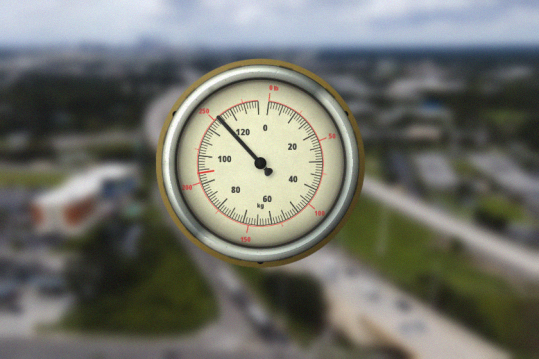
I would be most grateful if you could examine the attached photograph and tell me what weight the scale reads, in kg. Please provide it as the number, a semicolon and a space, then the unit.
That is 115; kg
